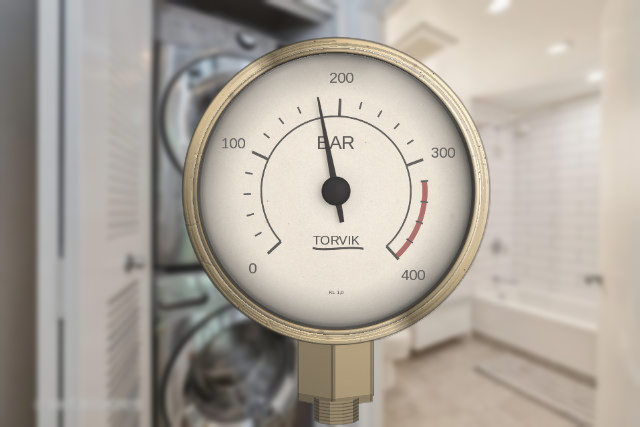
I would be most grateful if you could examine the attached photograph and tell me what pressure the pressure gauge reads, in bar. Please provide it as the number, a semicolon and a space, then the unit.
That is 180; bar
